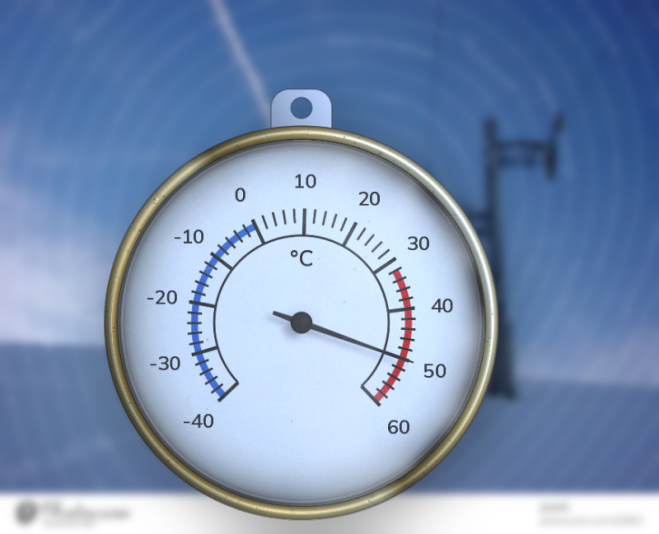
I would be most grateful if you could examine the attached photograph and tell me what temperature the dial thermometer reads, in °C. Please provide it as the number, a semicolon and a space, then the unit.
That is 50; °C
